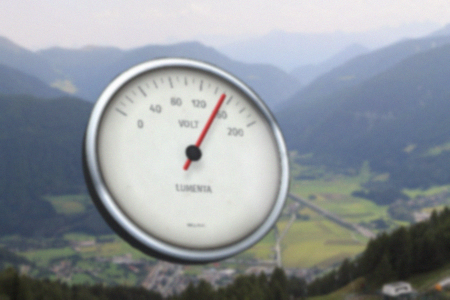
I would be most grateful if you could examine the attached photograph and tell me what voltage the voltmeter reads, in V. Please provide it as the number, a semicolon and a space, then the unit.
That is 150; V
